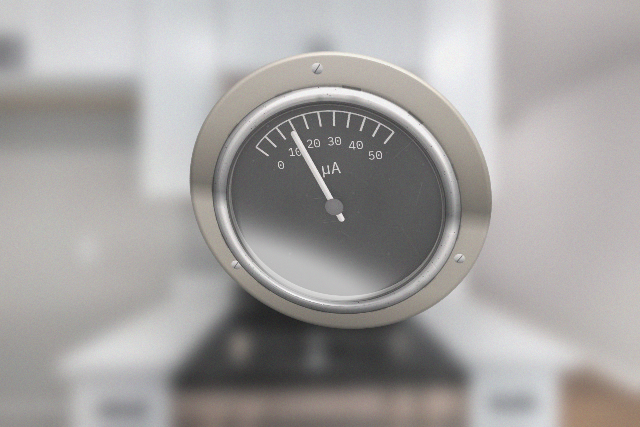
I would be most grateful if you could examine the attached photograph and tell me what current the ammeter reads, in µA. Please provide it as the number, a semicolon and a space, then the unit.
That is 15; µA
